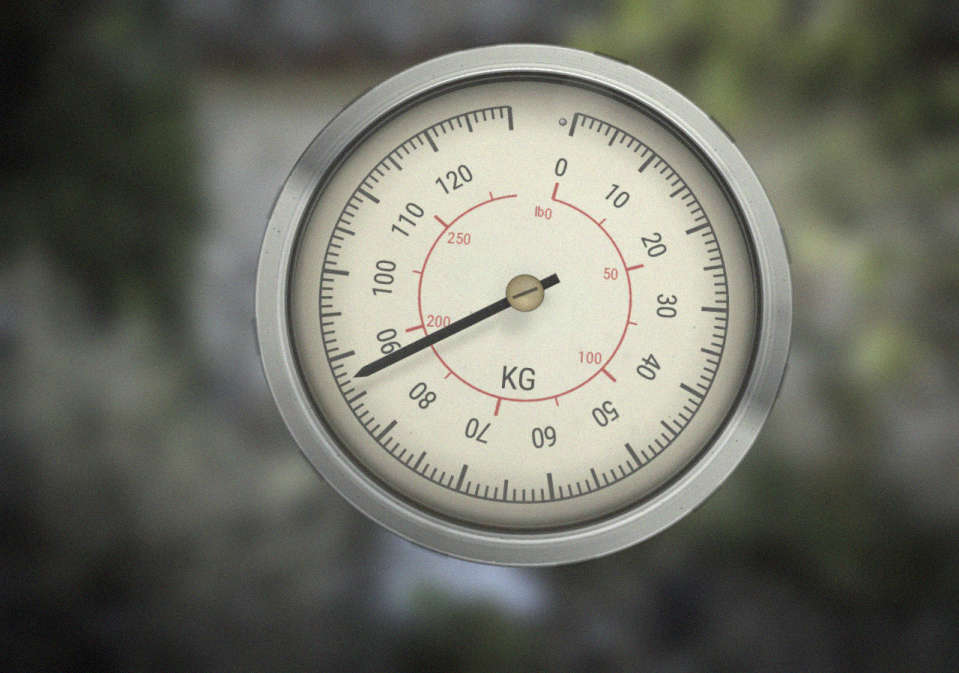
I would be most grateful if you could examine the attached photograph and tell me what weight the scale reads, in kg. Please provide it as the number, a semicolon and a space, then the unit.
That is 87; kg
